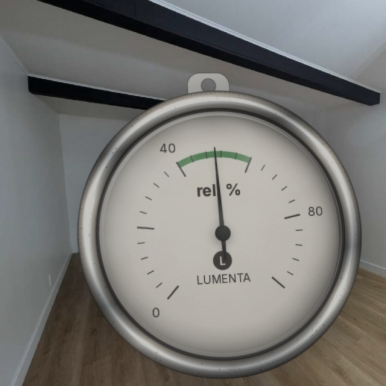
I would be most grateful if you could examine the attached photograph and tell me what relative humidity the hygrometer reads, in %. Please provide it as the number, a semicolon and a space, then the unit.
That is 50; %
